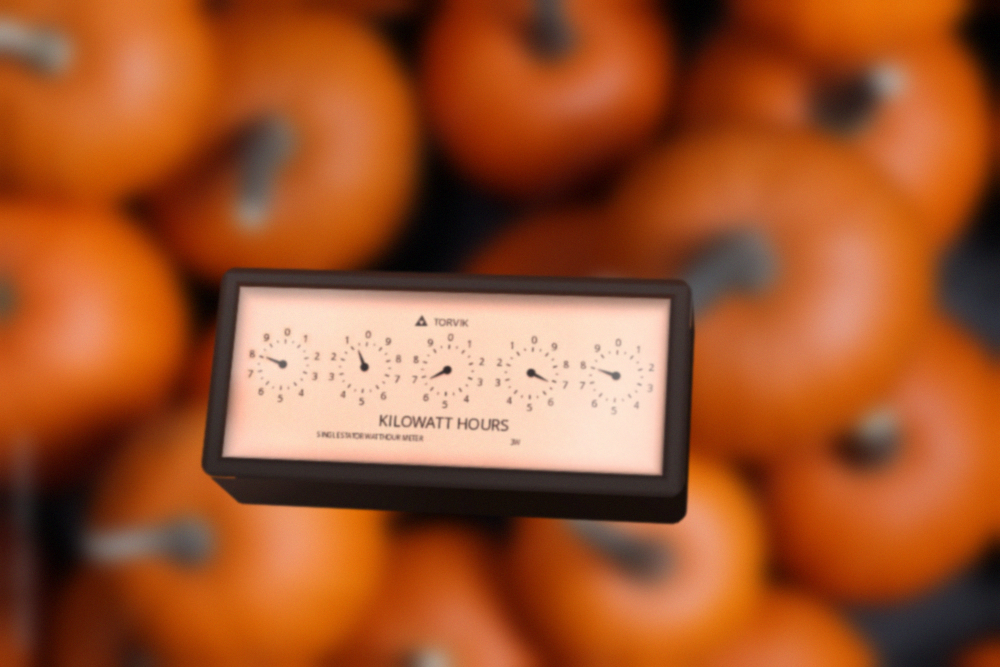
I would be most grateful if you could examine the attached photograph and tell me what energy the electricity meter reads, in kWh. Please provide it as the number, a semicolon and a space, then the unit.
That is 80668; kWh
